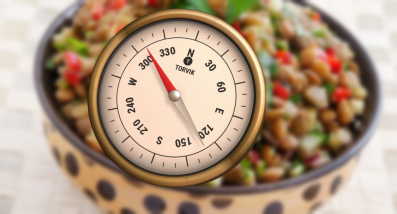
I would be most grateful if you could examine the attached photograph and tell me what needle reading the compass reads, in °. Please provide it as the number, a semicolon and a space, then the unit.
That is 310; °
